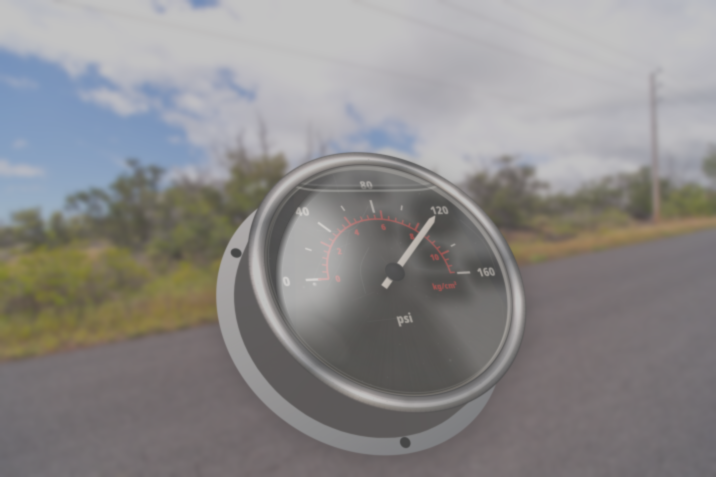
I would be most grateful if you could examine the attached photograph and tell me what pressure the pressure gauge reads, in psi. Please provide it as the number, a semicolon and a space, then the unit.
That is 120; psi
